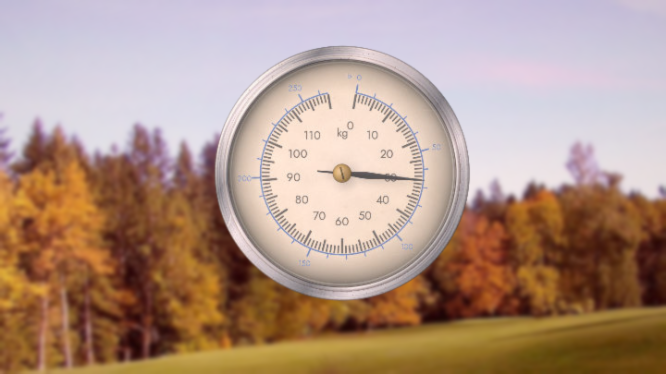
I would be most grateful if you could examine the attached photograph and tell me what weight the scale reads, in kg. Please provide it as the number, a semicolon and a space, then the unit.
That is 30; kg
